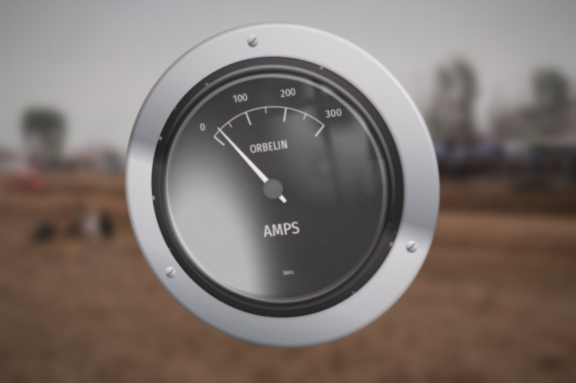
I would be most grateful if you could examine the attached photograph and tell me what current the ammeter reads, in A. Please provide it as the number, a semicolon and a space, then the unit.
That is 25; A
